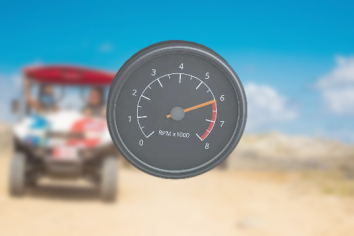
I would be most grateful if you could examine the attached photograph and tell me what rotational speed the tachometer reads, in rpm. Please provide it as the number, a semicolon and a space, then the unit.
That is 6000; rpm
